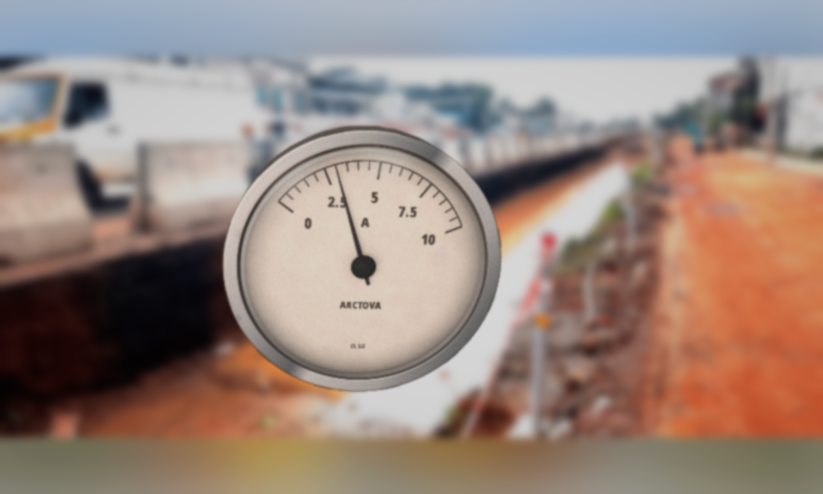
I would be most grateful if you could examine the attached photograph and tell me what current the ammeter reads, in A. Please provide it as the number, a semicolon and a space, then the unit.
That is 3; A
